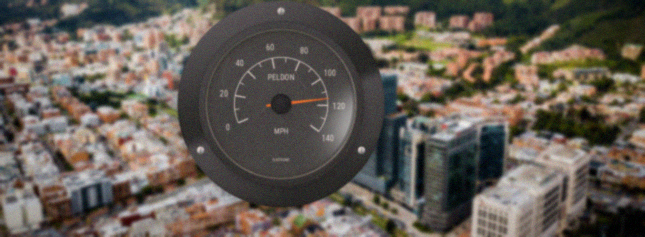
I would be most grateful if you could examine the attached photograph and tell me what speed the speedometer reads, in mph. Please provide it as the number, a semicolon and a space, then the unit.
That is 115; mph
